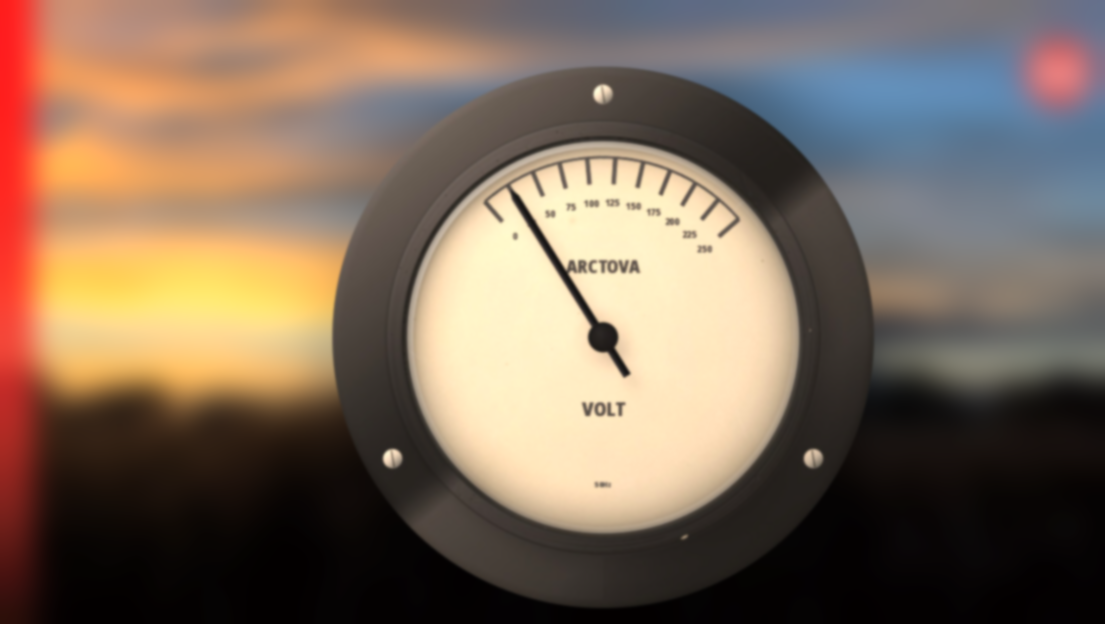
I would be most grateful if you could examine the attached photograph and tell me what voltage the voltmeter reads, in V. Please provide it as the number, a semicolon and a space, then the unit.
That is 25; V
